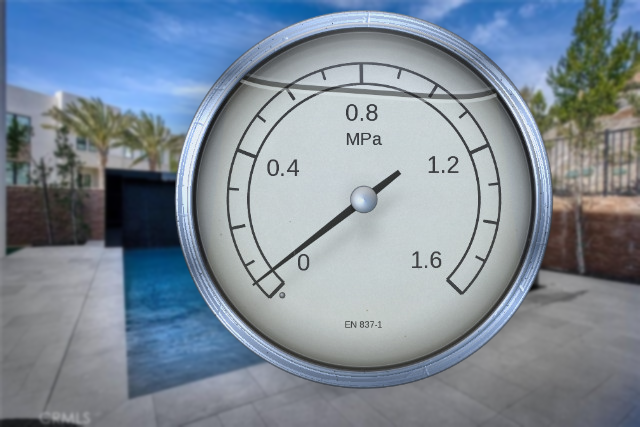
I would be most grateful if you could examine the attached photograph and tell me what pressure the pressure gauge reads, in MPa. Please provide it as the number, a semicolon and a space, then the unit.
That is 0.05; MPa
